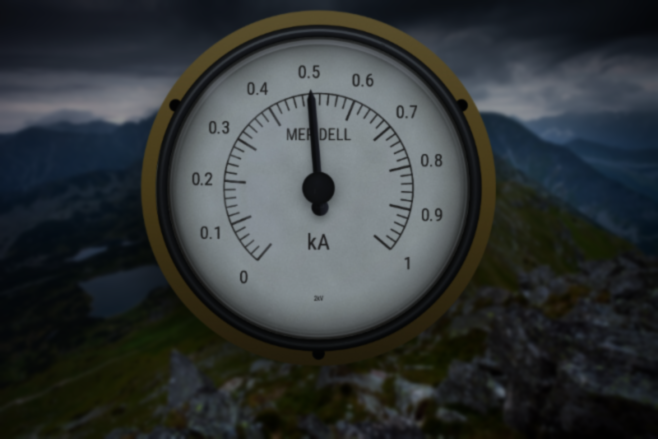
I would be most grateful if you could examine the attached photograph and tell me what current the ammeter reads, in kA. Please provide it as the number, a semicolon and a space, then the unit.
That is 0.5; kA
